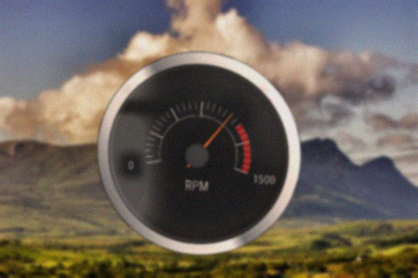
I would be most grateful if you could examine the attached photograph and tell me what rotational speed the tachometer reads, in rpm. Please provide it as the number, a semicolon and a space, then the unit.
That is 1000; rpm
